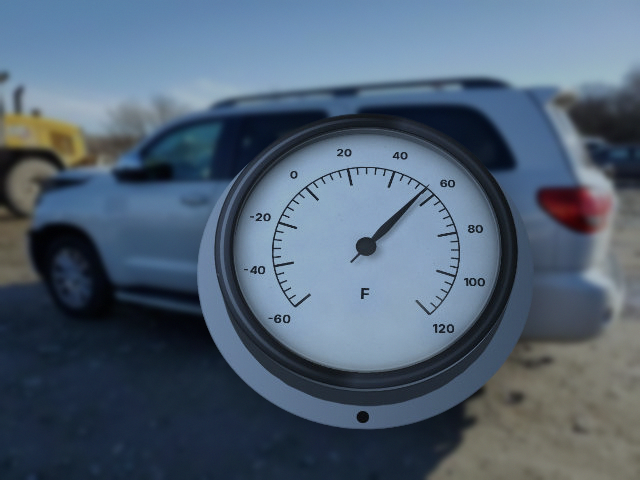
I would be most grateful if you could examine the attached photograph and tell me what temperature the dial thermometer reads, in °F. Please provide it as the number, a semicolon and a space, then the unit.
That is 56; °F
